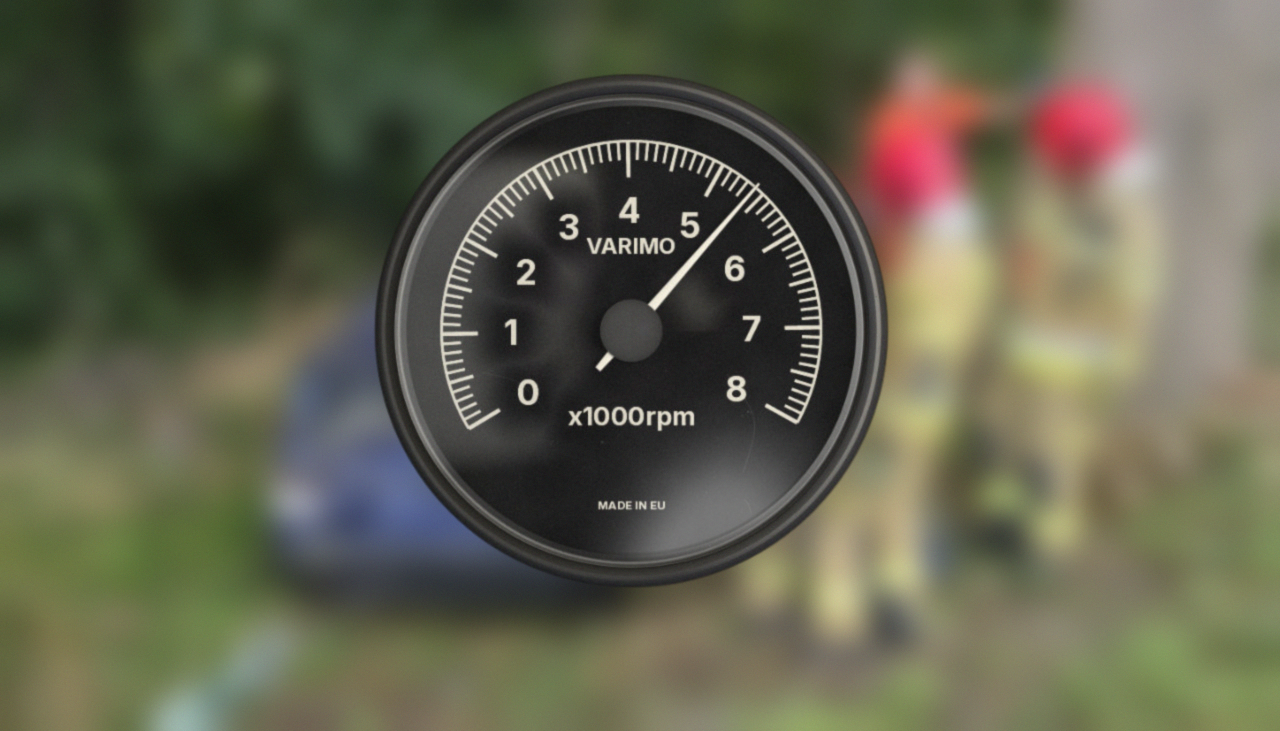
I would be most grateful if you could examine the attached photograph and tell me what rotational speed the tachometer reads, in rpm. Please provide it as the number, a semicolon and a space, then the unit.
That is 5400; rpm
